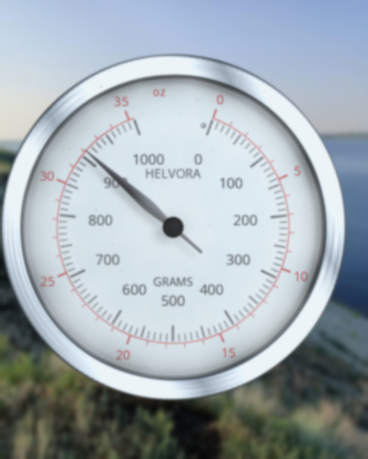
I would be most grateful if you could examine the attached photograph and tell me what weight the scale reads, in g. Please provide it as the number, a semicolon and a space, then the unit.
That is 910; g
